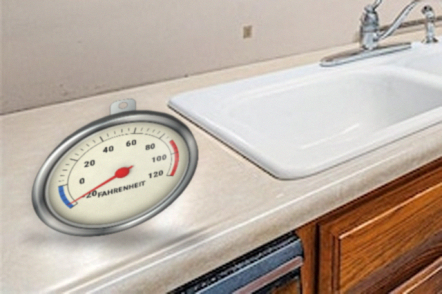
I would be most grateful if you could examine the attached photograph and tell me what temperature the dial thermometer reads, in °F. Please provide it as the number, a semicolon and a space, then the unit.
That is -16; °F
